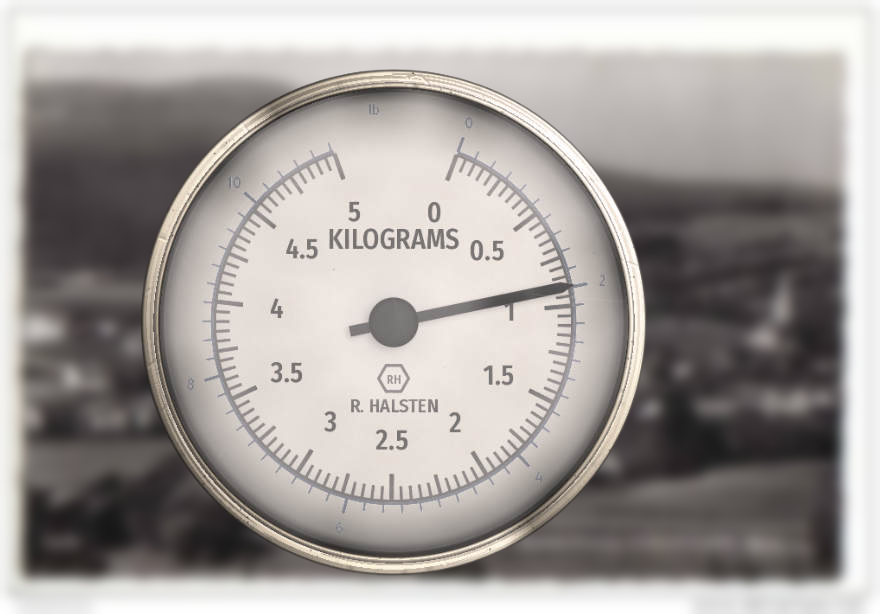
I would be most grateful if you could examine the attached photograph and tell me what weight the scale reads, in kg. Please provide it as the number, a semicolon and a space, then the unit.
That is 0.9; kg
